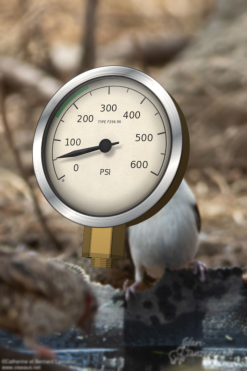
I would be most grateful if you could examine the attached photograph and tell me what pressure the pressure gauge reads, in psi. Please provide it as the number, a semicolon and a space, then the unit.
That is 50; psi
